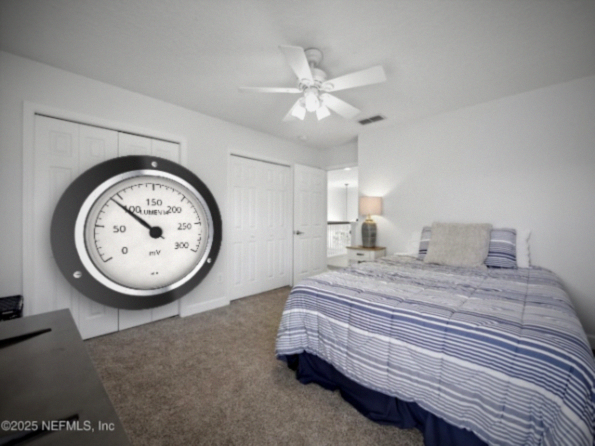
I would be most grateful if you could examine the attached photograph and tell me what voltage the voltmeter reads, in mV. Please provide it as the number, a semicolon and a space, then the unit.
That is 90; mV
